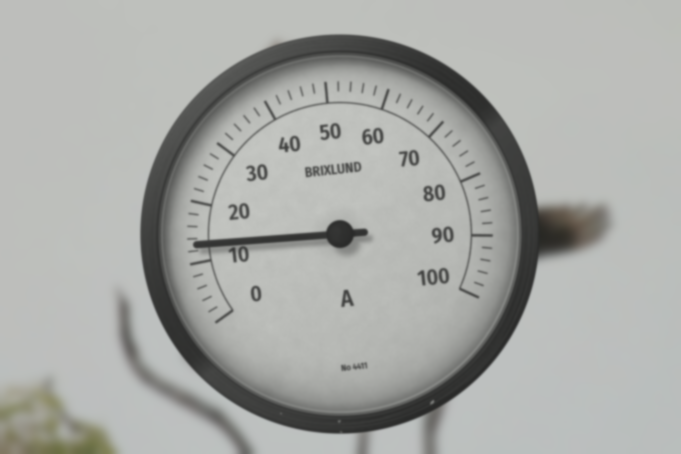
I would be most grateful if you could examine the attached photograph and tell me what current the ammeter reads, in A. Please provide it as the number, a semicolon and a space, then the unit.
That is 13; A
